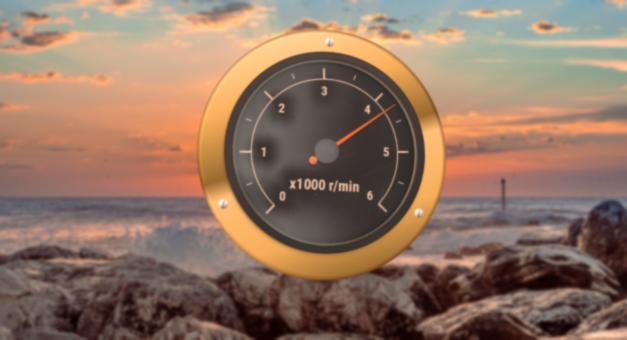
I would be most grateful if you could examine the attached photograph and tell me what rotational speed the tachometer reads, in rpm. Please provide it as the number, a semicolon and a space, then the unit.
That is 4250; rpm
